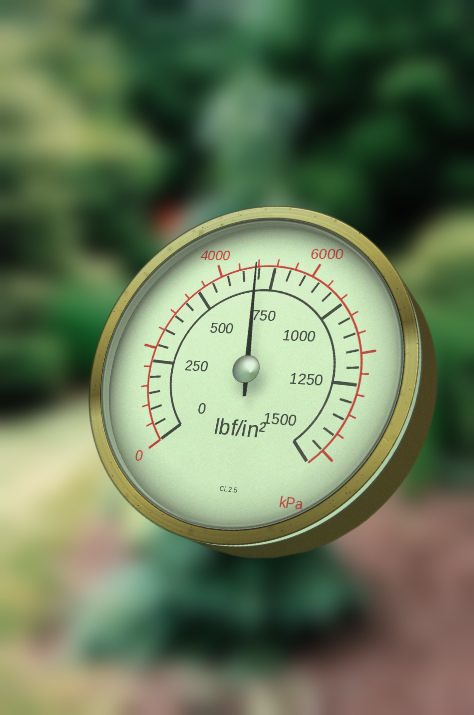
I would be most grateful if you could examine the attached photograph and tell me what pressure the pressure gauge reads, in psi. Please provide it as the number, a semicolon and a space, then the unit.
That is 700; psi
